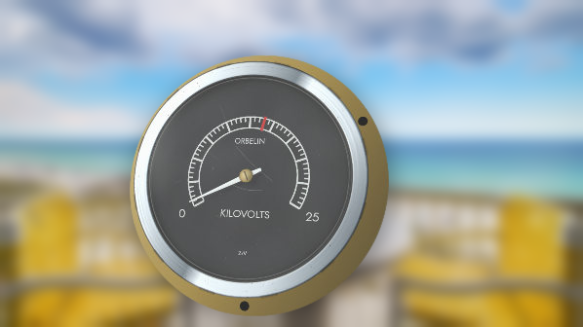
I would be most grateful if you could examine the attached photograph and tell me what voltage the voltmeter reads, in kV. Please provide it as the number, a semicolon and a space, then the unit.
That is 0.5; kV
